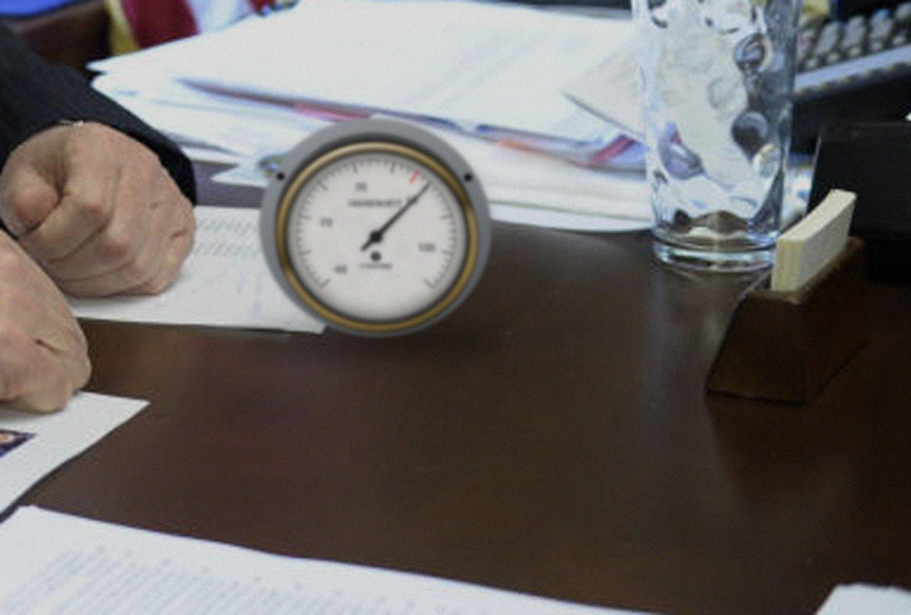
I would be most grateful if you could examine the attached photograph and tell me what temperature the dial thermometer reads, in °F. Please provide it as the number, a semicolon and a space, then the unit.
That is 60; °F
